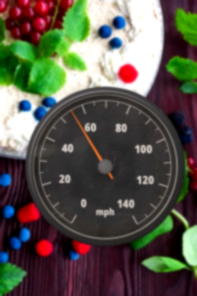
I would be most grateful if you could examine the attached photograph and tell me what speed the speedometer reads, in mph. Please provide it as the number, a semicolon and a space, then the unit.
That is 55; mph
